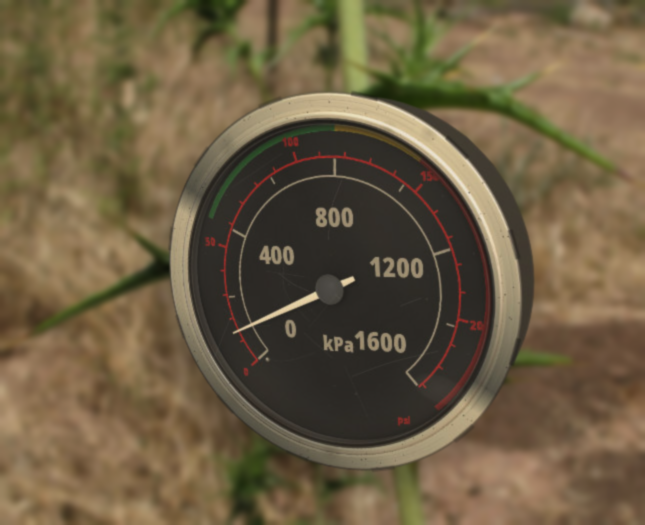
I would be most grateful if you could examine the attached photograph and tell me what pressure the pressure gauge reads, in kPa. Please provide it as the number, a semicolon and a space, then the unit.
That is 100; kPa
